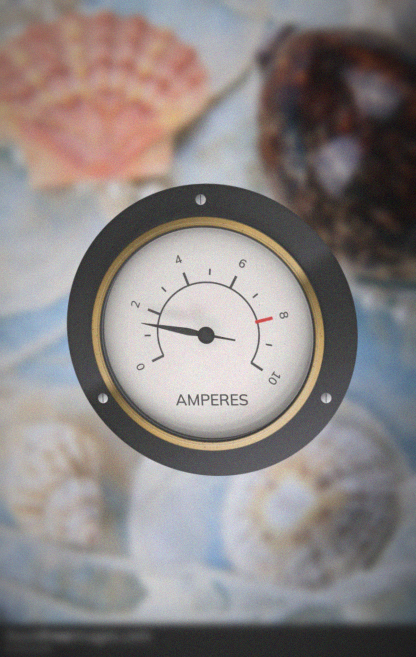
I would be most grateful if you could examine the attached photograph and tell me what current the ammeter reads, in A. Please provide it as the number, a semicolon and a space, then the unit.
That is 1.5; A
